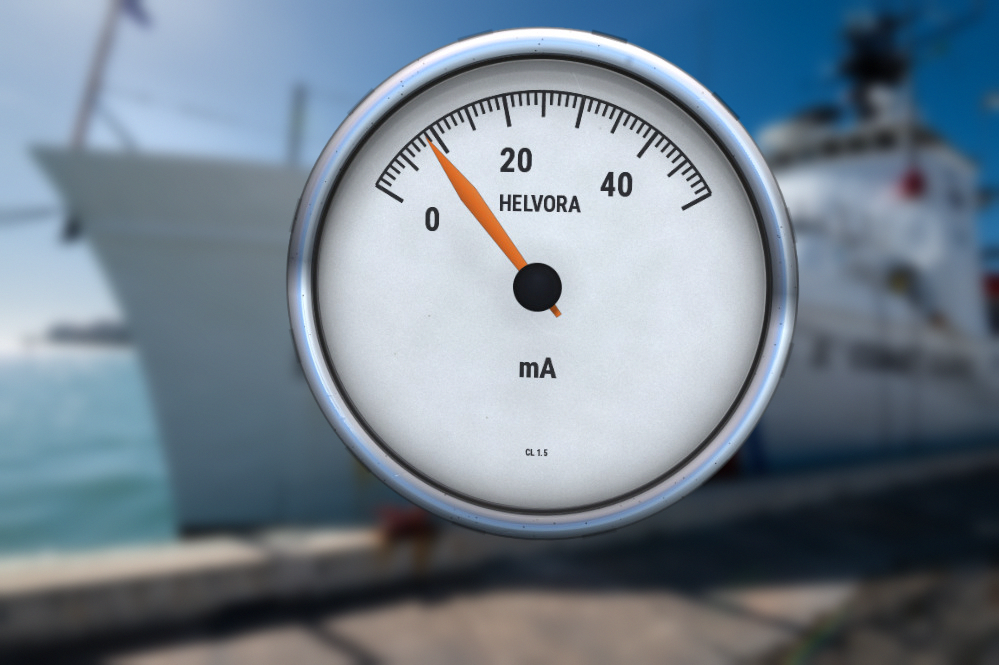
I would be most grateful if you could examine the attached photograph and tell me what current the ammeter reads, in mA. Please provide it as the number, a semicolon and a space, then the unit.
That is 9; mA
